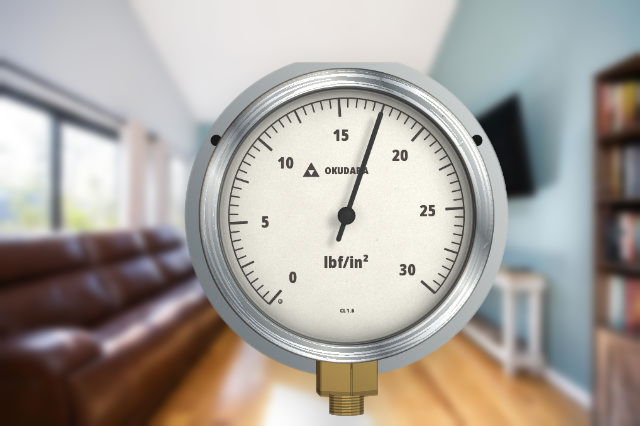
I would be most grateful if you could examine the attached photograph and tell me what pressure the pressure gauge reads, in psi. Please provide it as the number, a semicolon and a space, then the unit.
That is 17.5; psi
